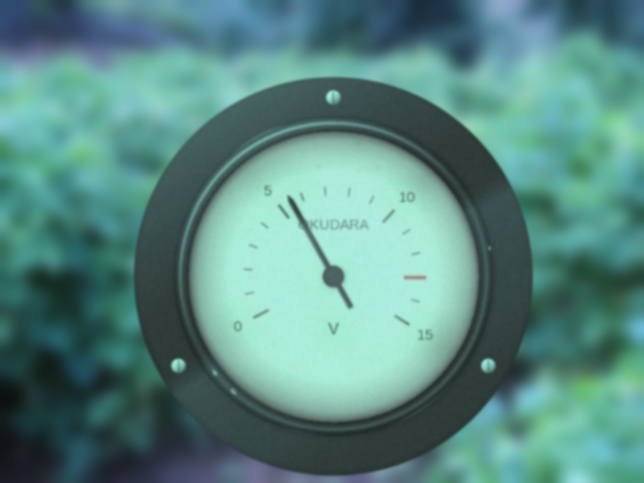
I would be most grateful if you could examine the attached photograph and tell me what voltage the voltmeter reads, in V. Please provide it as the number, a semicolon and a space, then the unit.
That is 5.5; V
